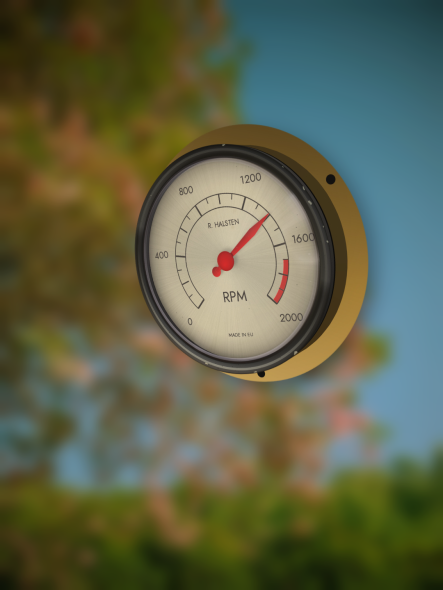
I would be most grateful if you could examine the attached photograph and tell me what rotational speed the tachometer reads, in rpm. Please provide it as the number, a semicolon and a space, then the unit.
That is 1400; rpm
